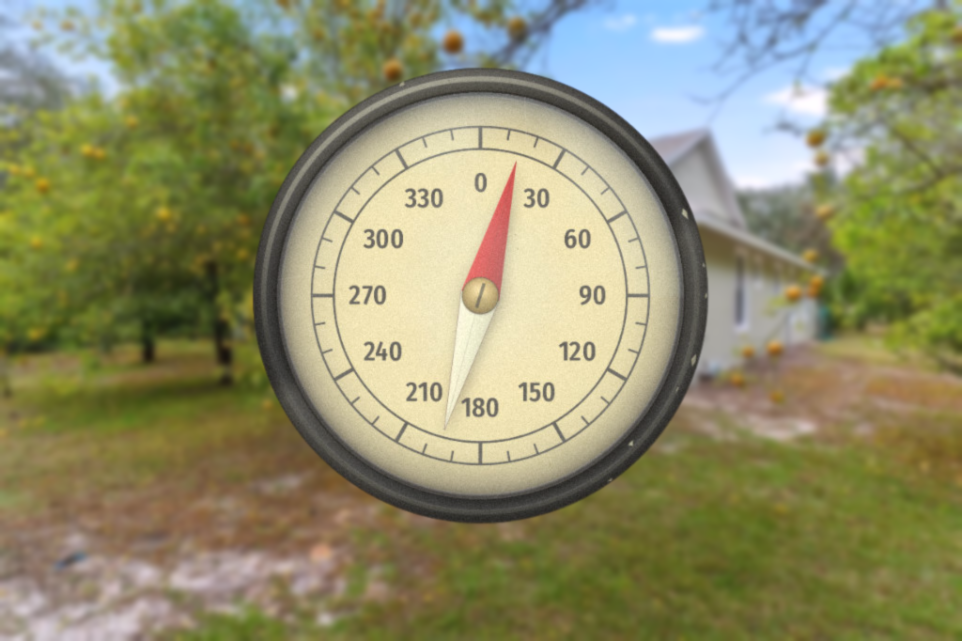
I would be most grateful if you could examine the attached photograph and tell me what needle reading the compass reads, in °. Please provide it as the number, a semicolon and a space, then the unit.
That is 15; °
